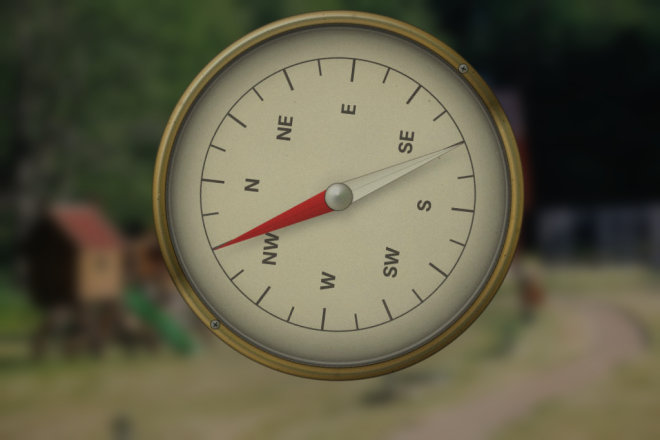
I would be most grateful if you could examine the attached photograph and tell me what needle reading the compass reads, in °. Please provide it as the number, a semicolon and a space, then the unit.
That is 330; °
